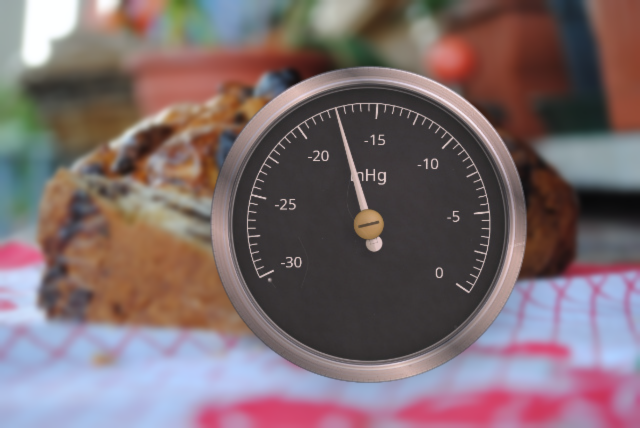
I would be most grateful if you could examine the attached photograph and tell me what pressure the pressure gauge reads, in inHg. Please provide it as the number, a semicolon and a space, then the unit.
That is -17.5; inHg
